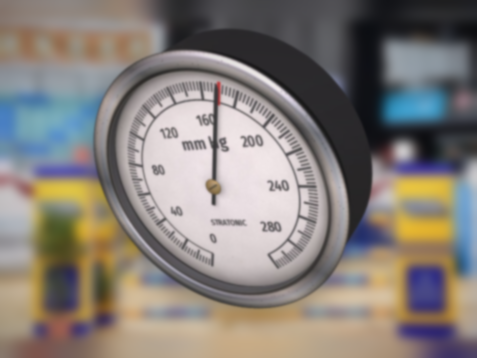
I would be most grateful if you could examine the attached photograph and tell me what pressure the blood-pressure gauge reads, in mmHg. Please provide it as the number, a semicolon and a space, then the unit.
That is 170; mmHg
